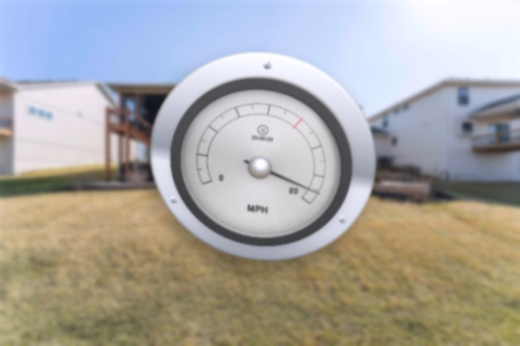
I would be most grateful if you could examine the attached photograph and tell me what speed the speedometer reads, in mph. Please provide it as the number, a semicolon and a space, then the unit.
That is 75; mph
